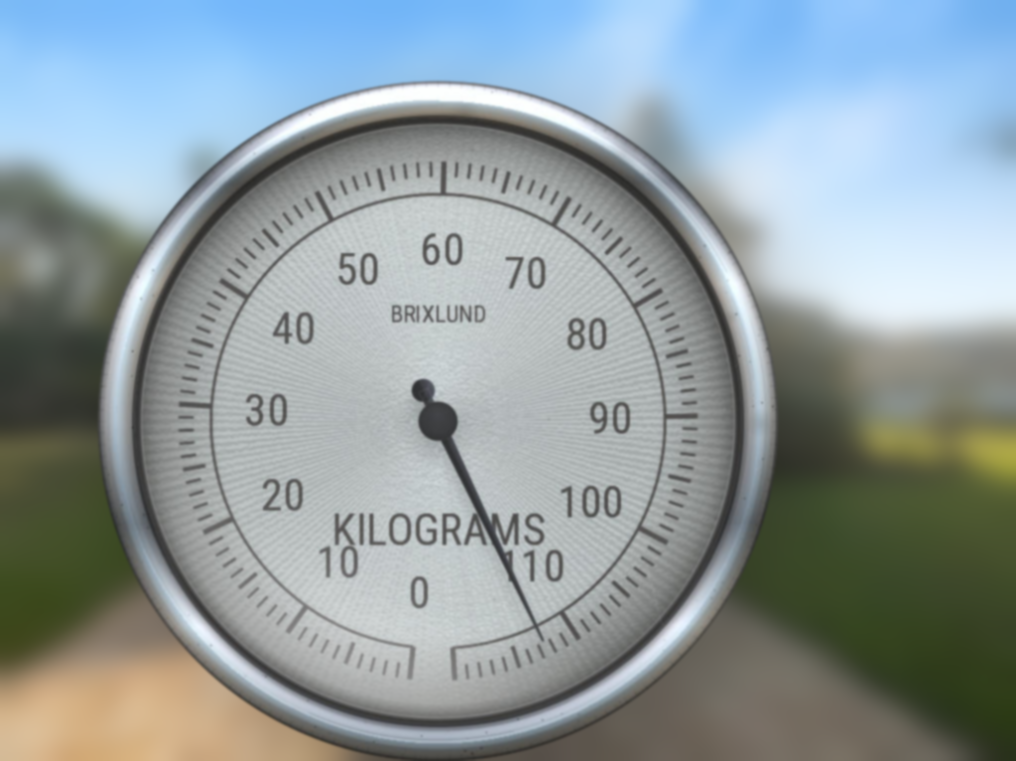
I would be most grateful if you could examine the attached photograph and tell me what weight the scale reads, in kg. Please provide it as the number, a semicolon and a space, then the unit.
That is 112.5; kg
